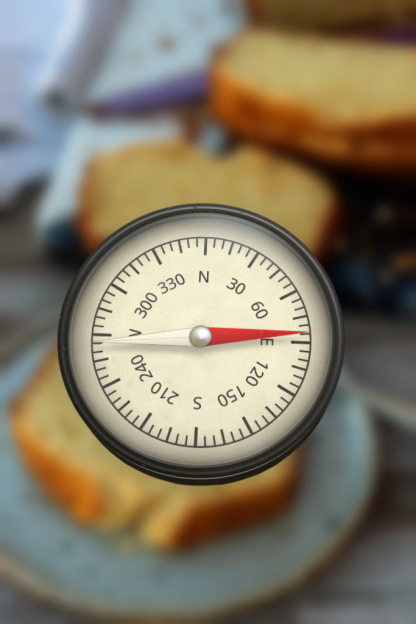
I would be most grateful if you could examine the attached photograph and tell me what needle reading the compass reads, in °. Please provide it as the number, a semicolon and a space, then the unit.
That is 85; °
